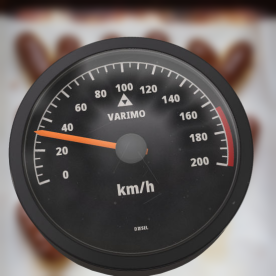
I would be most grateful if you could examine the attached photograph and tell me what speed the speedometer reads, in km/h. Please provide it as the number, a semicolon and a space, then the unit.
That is 30; km/h
